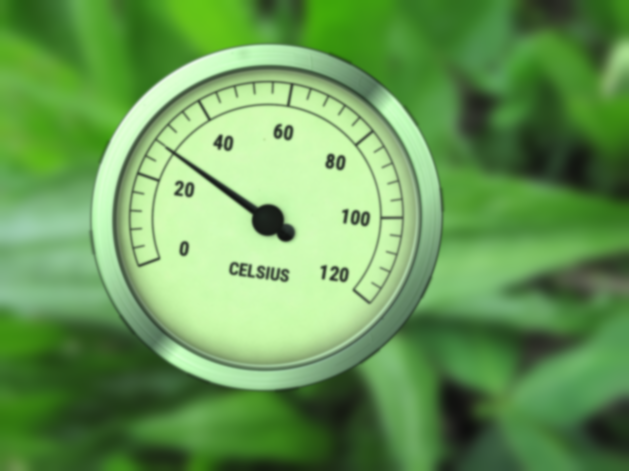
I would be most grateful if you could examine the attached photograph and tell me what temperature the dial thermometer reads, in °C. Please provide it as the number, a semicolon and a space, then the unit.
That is 28; °C
